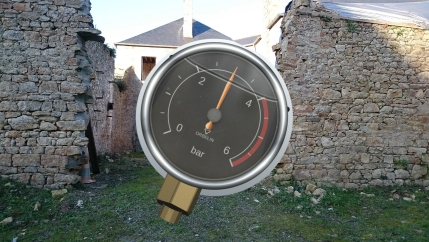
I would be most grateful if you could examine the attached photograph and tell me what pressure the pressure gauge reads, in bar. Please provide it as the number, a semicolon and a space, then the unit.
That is 3; bar
